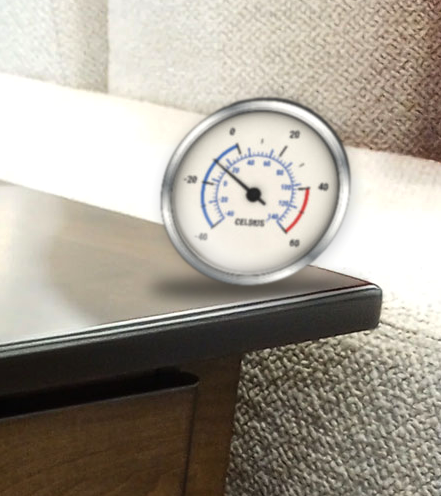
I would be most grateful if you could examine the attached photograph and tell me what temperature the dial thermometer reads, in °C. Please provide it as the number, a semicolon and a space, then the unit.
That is -10; °C
